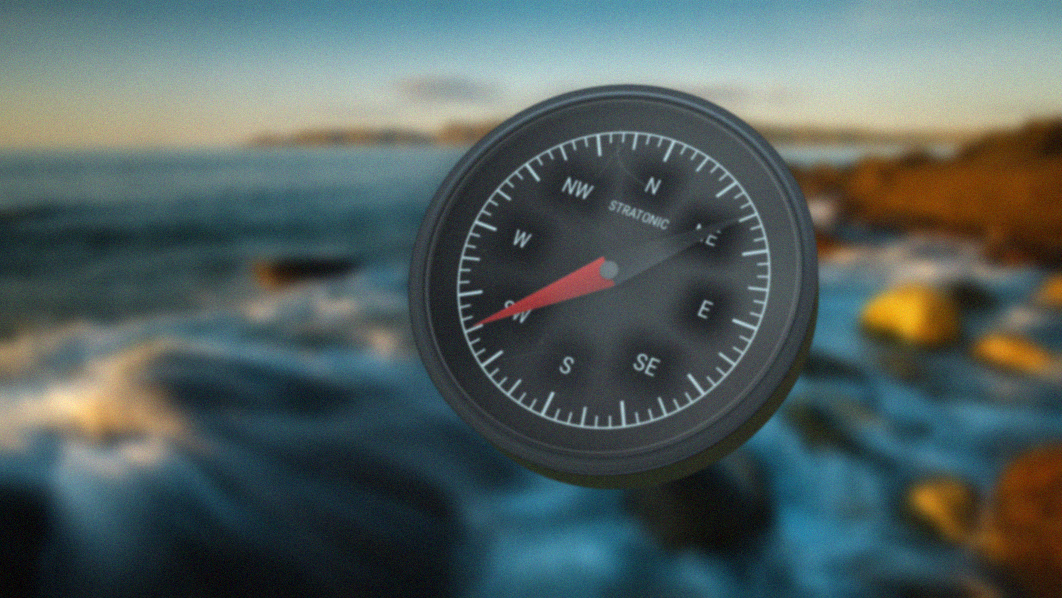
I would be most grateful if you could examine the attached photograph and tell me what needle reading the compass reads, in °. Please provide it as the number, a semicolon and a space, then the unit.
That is 225; °
